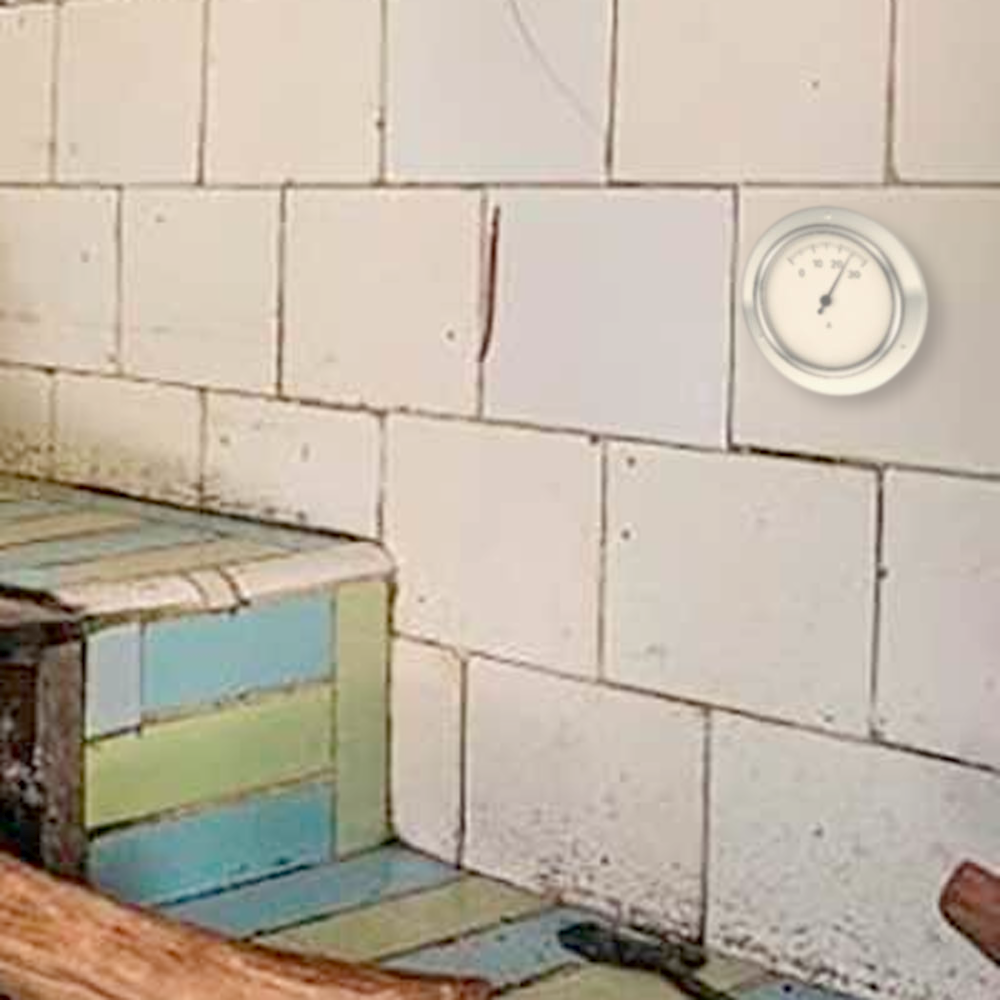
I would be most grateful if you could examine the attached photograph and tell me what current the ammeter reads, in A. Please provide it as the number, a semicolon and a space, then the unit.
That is 25; A
